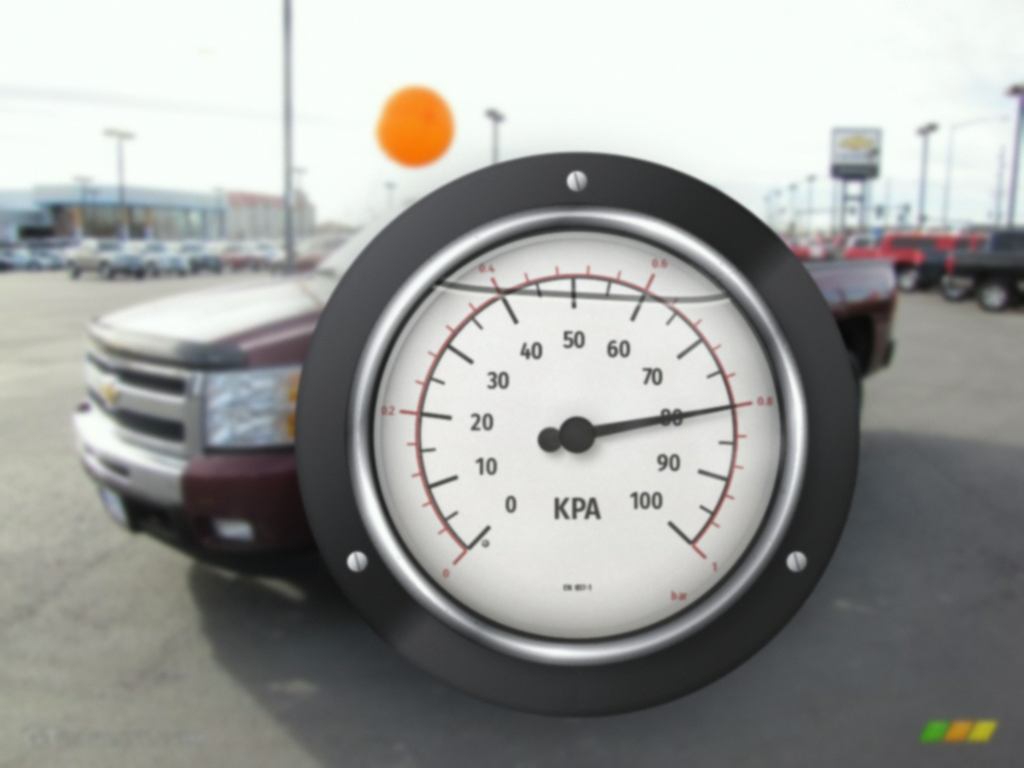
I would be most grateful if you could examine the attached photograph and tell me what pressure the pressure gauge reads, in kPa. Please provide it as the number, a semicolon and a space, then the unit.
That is 80; kPa
